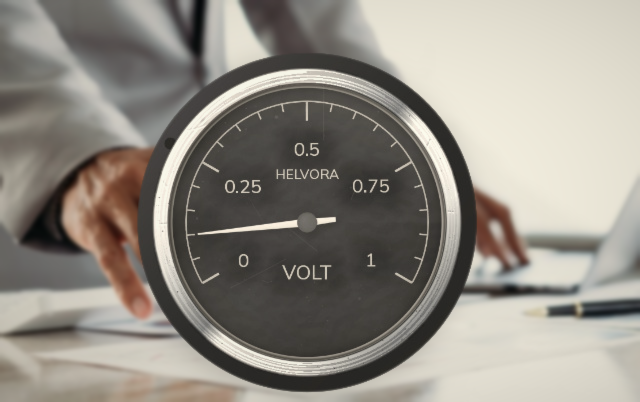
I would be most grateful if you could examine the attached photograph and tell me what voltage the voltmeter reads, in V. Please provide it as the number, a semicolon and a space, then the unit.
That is 0.1; V
